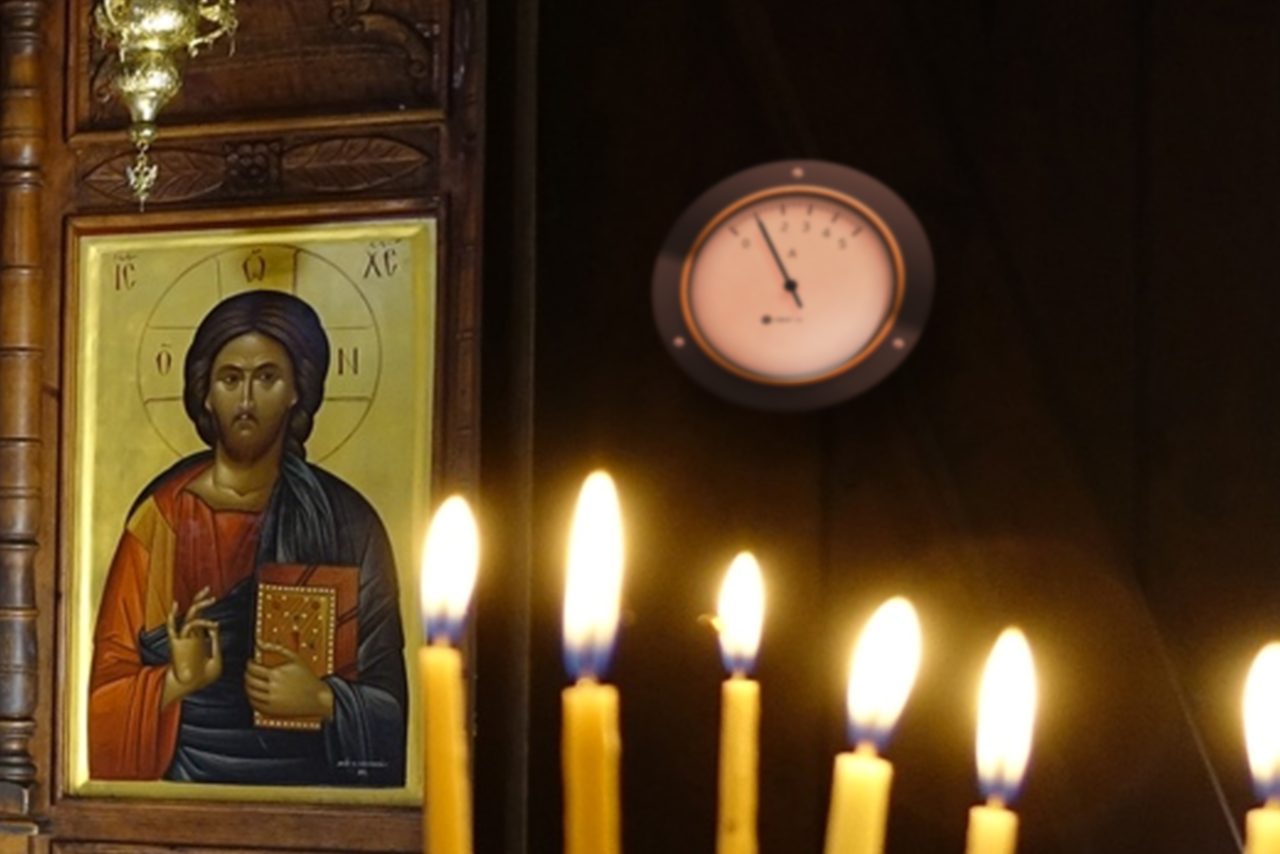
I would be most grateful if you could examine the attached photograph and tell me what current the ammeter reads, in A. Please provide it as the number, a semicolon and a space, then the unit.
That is 1; A
